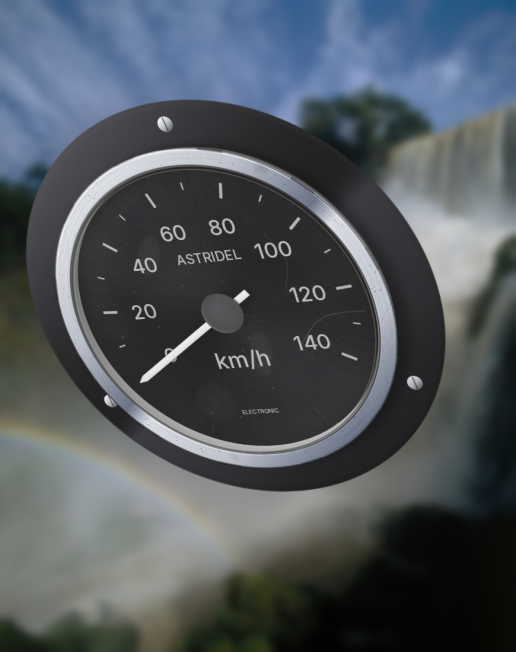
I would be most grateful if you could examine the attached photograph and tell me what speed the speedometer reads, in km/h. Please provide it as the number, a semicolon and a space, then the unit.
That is 0; km/h
